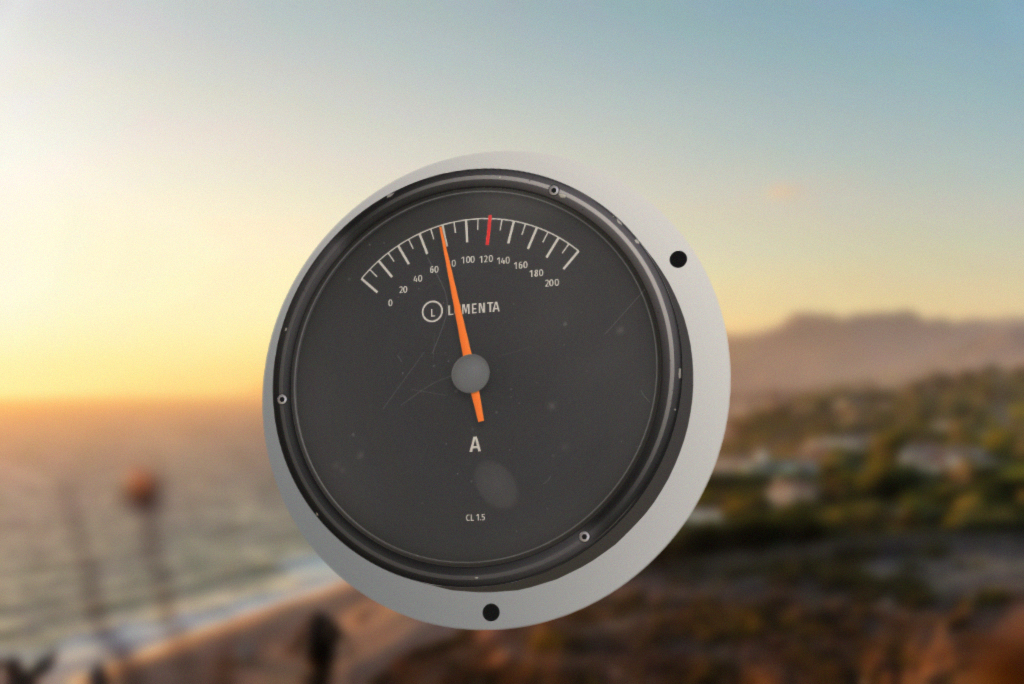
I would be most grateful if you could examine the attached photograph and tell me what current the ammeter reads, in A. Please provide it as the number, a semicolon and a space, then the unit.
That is 80; A
